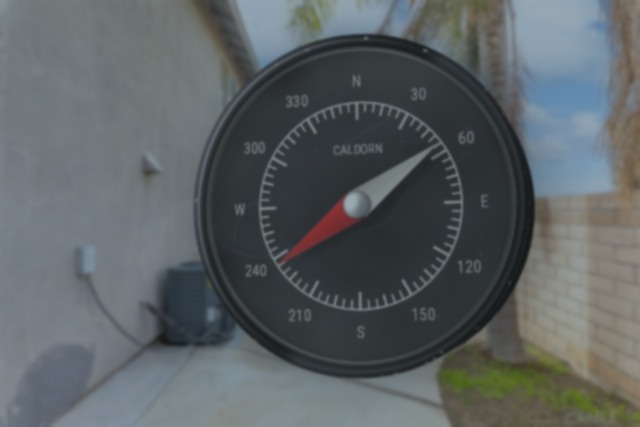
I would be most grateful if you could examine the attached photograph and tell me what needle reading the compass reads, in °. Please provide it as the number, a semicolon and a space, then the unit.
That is 235; °
